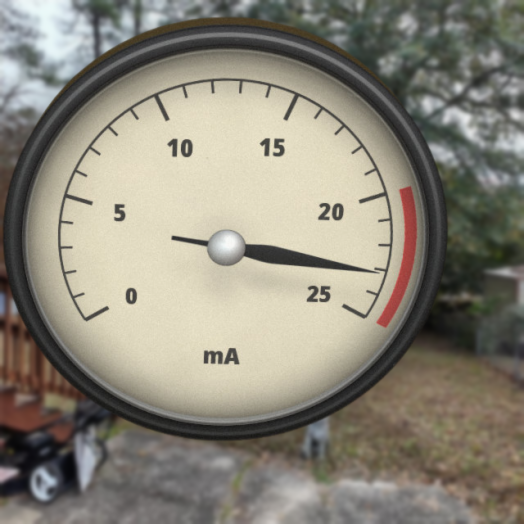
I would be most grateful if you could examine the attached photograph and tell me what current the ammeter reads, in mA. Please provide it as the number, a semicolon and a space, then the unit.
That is 23; mA
